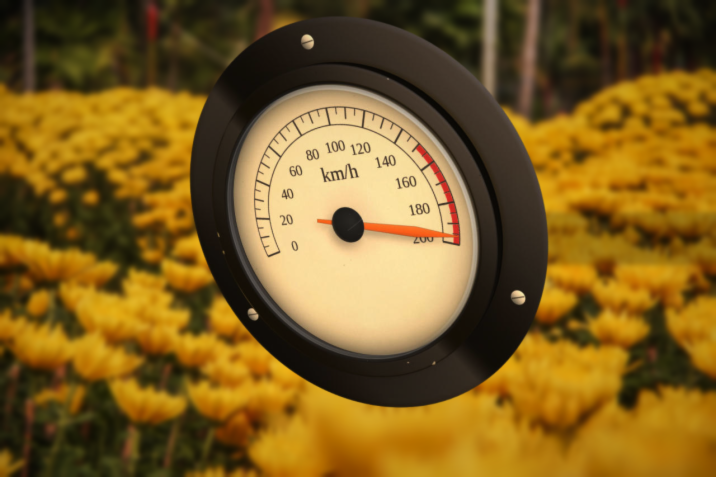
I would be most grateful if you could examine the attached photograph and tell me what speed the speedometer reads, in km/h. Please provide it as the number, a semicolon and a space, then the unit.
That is 195; km/h
